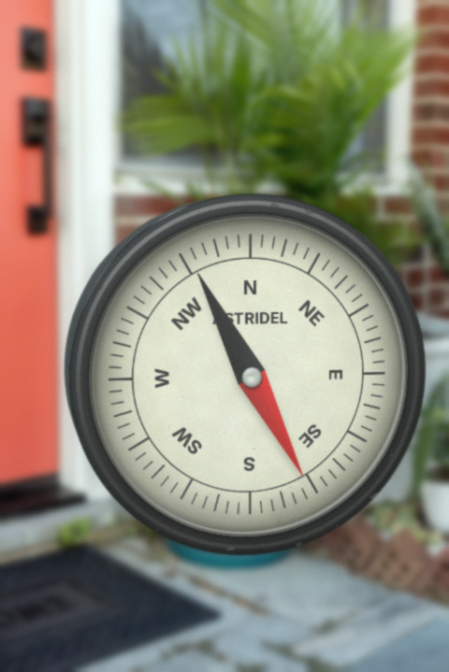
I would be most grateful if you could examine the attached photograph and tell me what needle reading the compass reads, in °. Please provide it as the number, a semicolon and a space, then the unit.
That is 152.5; °
